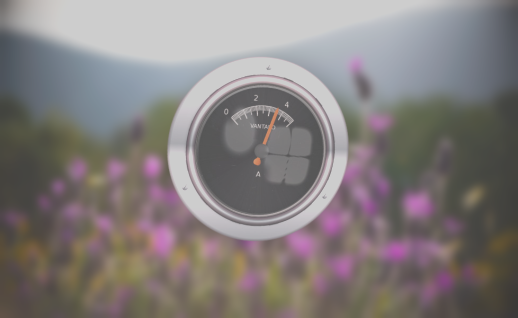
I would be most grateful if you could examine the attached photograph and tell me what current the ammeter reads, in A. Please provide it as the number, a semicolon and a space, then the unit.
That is 3.5; A
